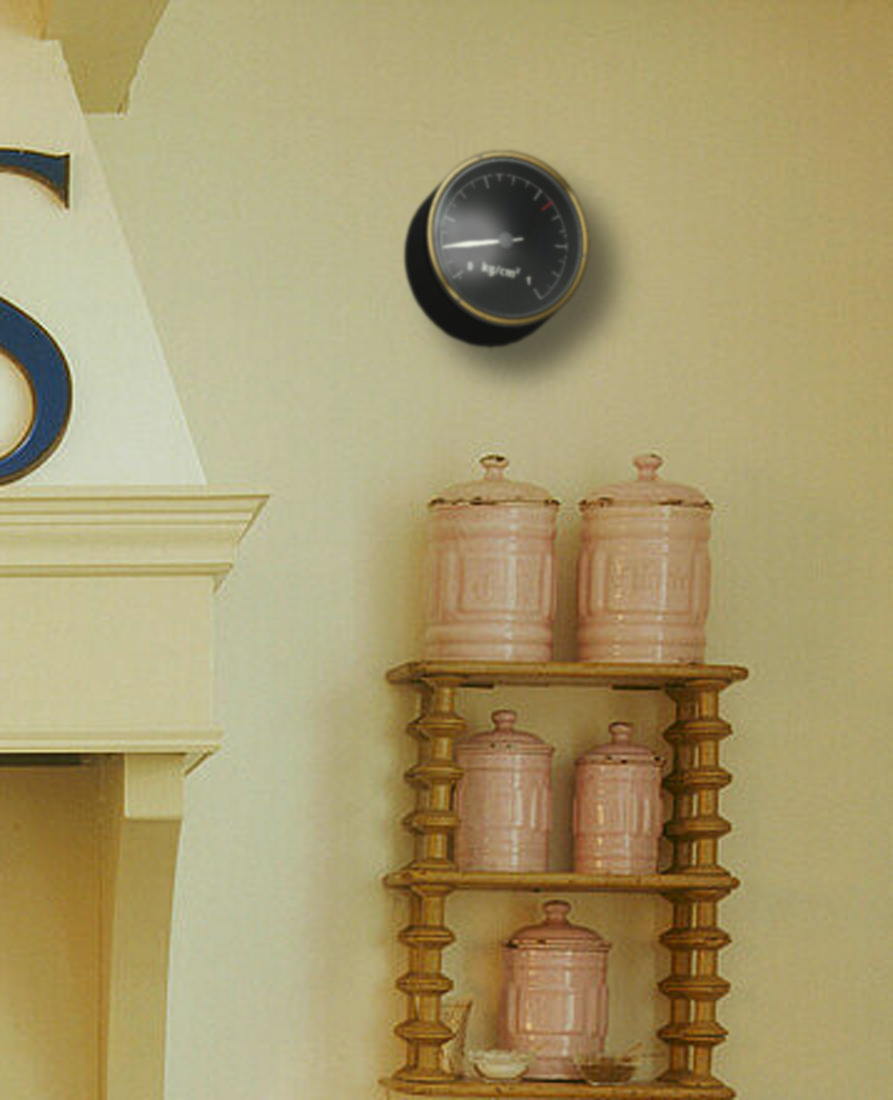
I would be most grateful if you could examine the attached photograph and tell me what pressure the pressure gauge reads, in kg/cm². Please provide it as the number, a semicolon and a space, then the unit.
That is 0.1; kg/cm²
